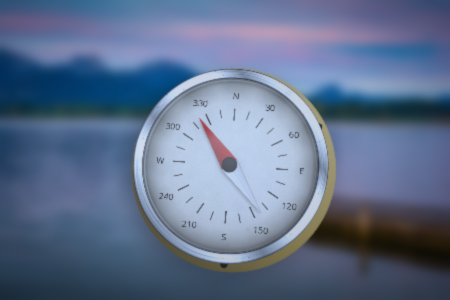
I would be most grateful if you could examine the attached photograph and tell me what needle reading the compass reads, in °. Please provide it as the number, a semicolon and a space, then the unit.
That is 322.5; °
